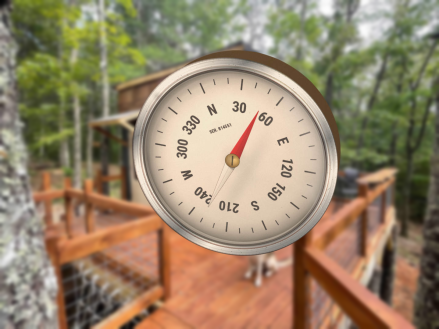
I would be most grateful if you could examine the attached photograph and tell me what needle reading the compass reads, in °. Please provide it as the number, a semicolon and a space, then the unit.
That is 50; °
